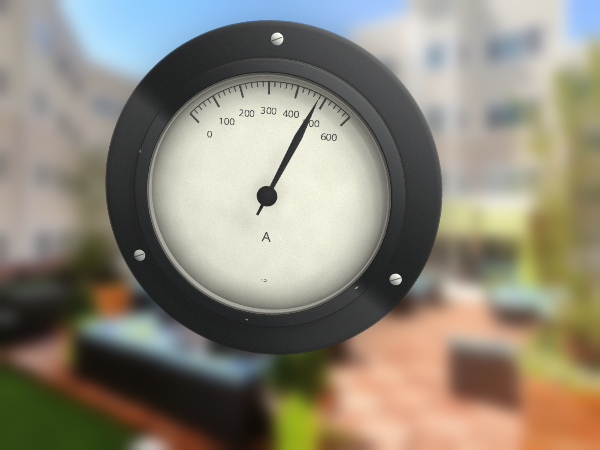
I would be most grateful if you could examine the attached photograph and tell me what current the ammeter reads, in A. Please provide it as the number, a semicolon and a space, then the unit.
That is 480; A
